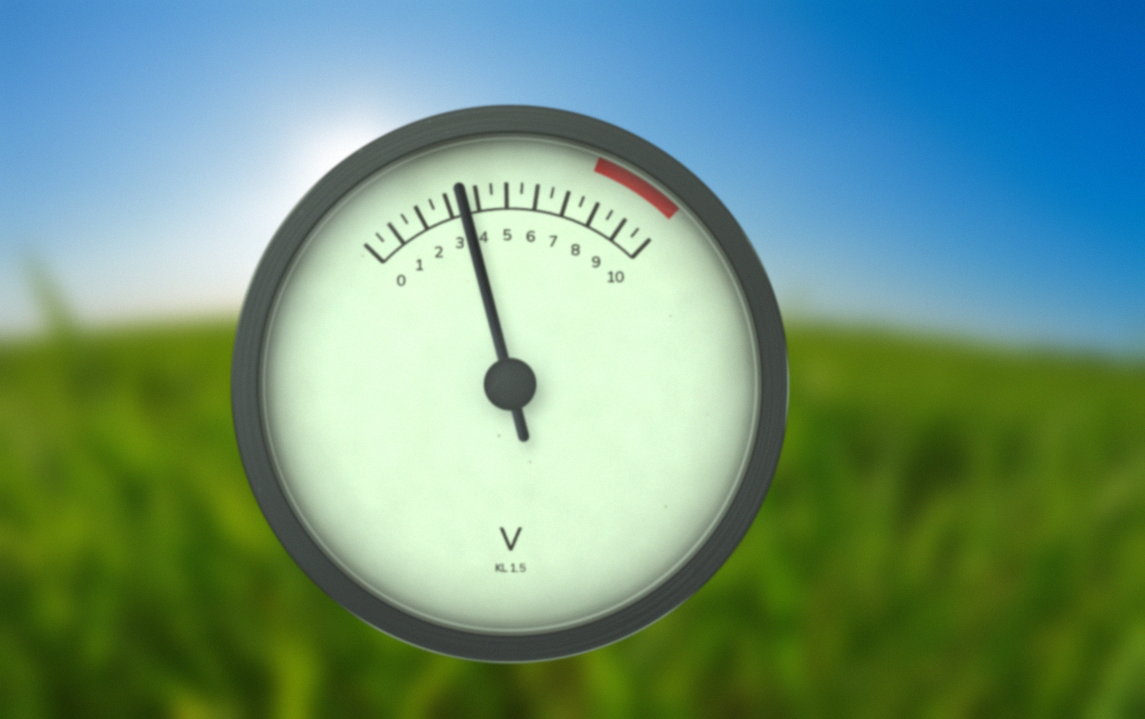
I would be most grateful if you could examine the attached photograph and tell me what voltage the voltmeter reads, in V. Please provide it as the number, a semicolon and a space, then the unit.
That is 3.5; V
